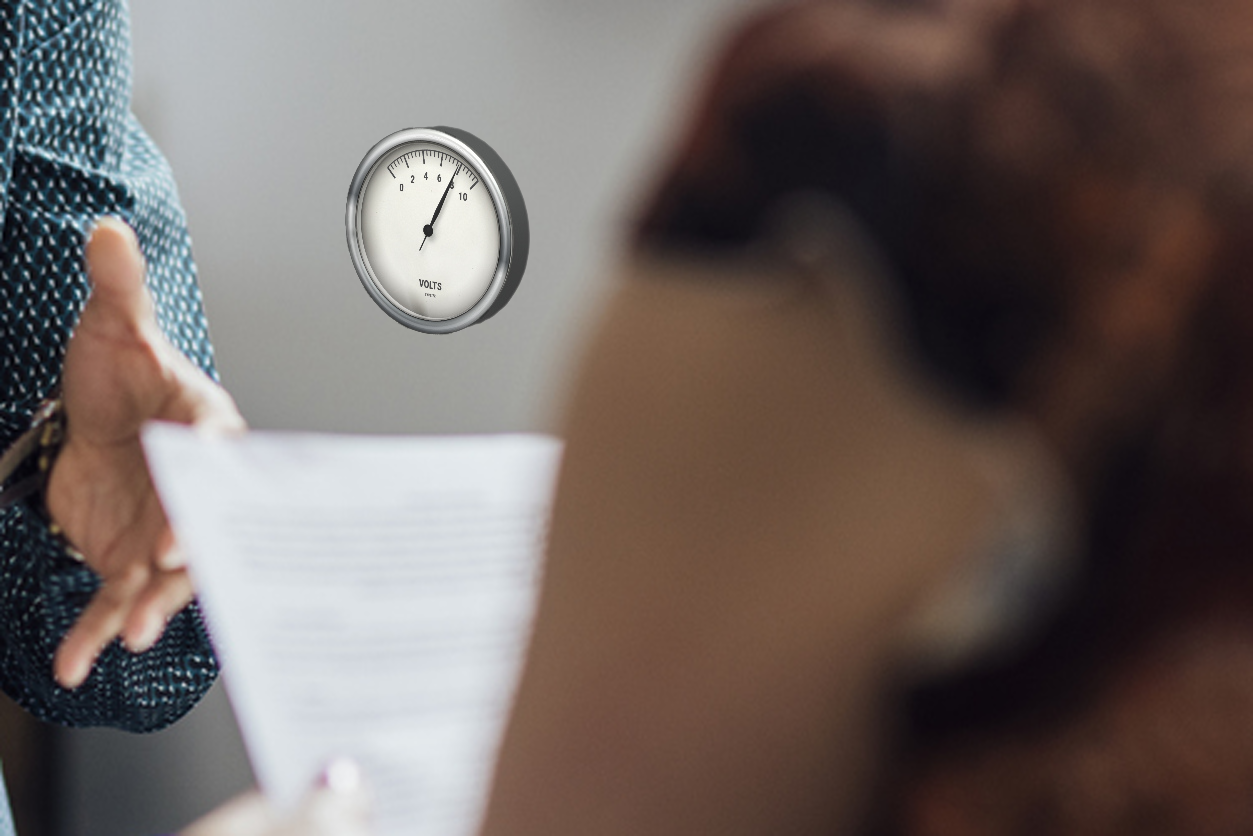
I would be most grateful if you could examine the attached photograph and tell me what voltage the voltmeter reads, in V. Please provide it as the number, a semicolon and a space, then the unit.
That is 8; V
